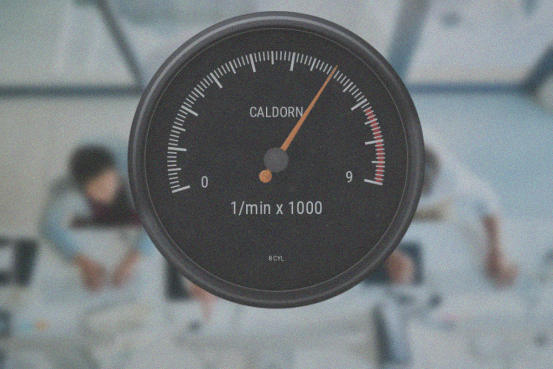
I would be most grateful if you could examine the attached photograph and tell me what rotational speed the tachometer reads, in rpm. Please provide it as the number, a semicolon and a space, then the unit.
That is 6000; rpm
